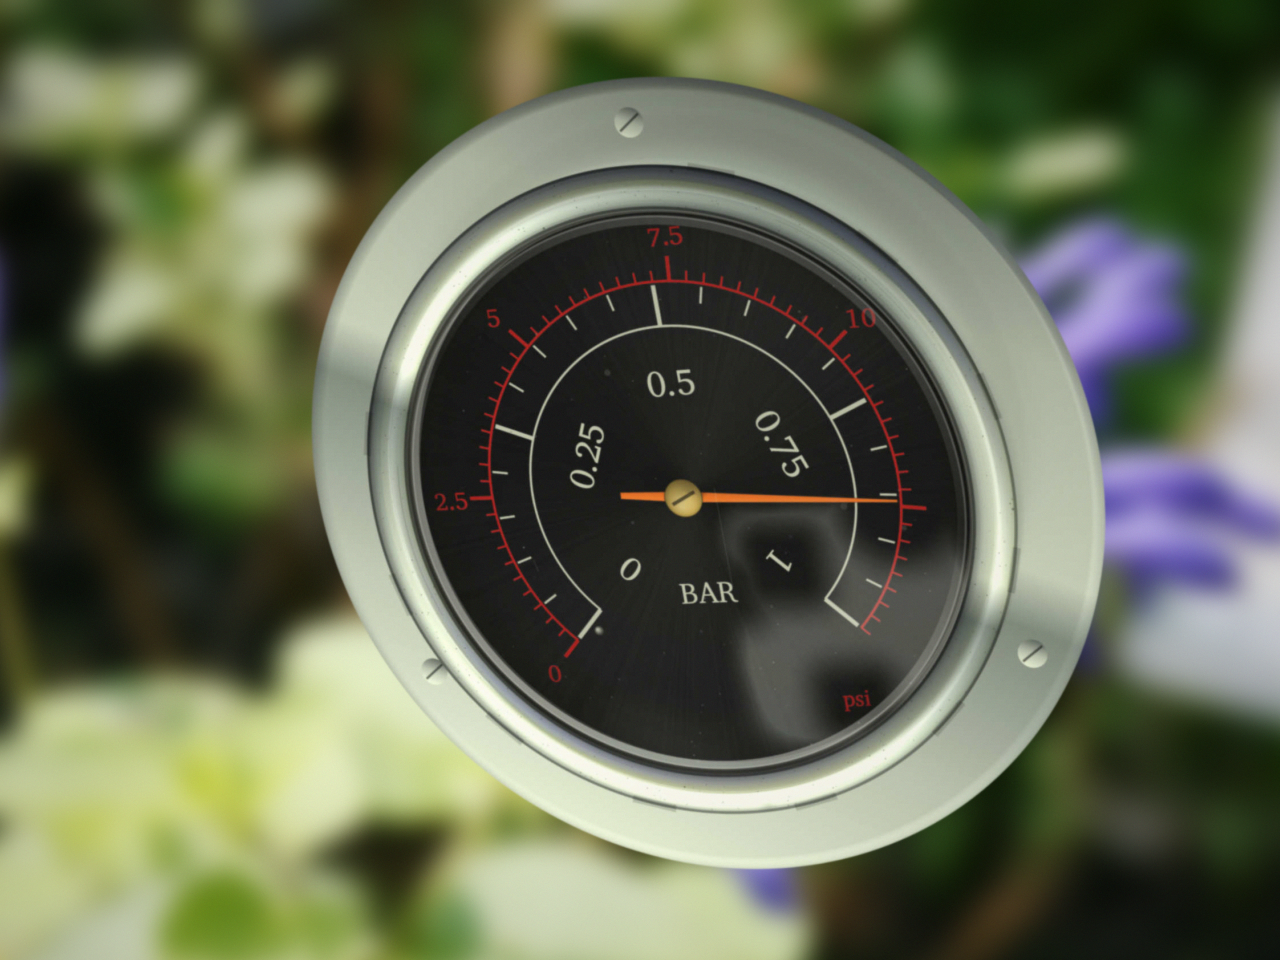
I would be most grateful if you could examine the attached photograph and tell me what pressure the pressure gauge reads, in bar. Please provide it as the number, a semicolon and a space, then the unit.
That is 0.85; bar
